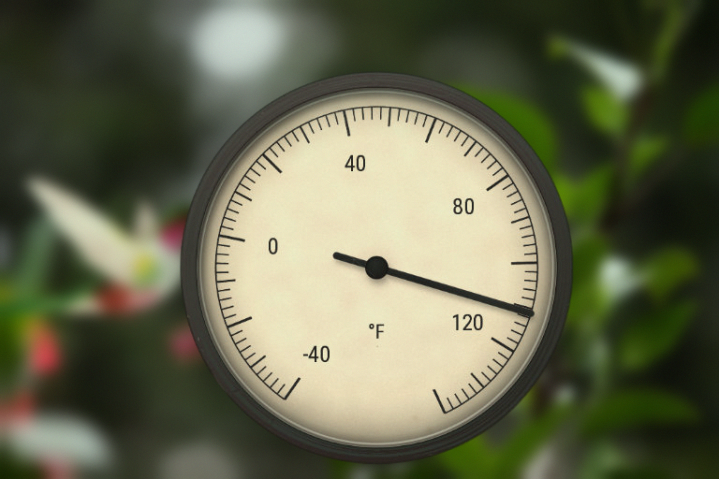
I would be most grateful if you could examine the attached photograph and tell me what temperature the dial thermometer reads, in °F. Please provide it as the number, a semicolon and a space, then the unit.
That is 111; °F
